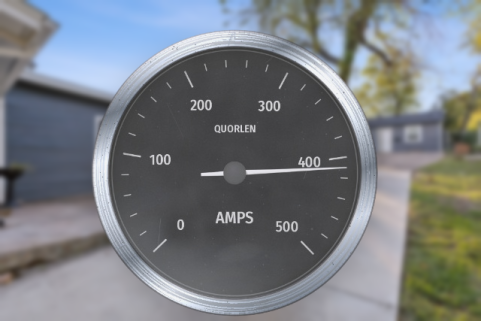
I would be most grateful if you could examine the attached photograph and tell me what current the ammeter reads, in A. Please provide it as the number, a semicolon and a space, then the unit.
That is 410; A
